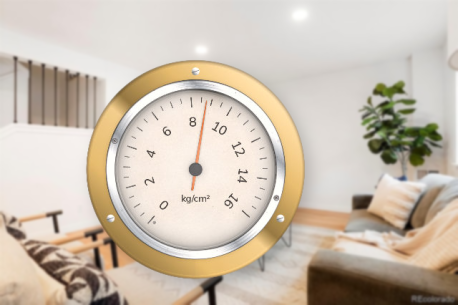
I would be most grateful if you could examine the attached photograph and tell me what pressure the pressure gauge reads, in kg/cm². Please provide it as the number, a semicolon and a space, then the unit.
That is 8.75; kg/cm²
